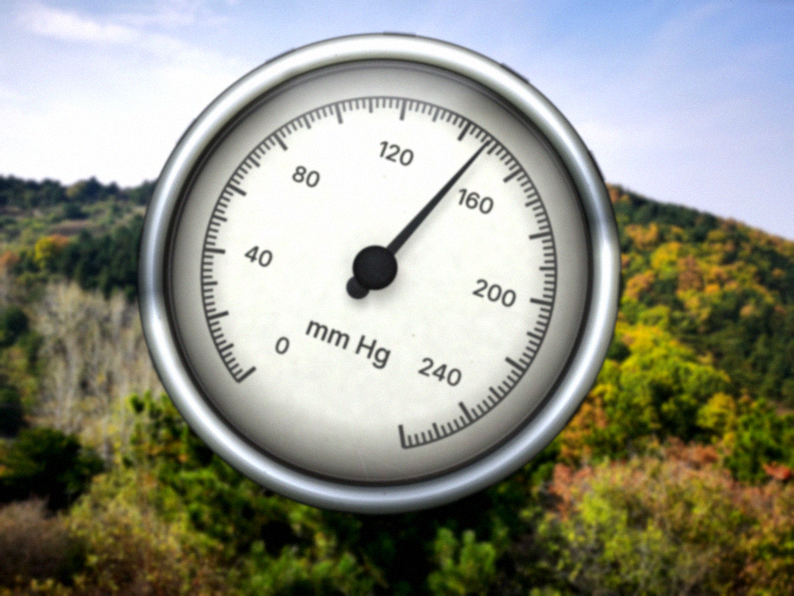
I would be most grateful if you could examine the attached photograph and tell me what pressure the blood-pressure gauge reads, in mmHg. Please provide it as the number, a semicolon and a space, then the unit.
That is 148; mmHg
